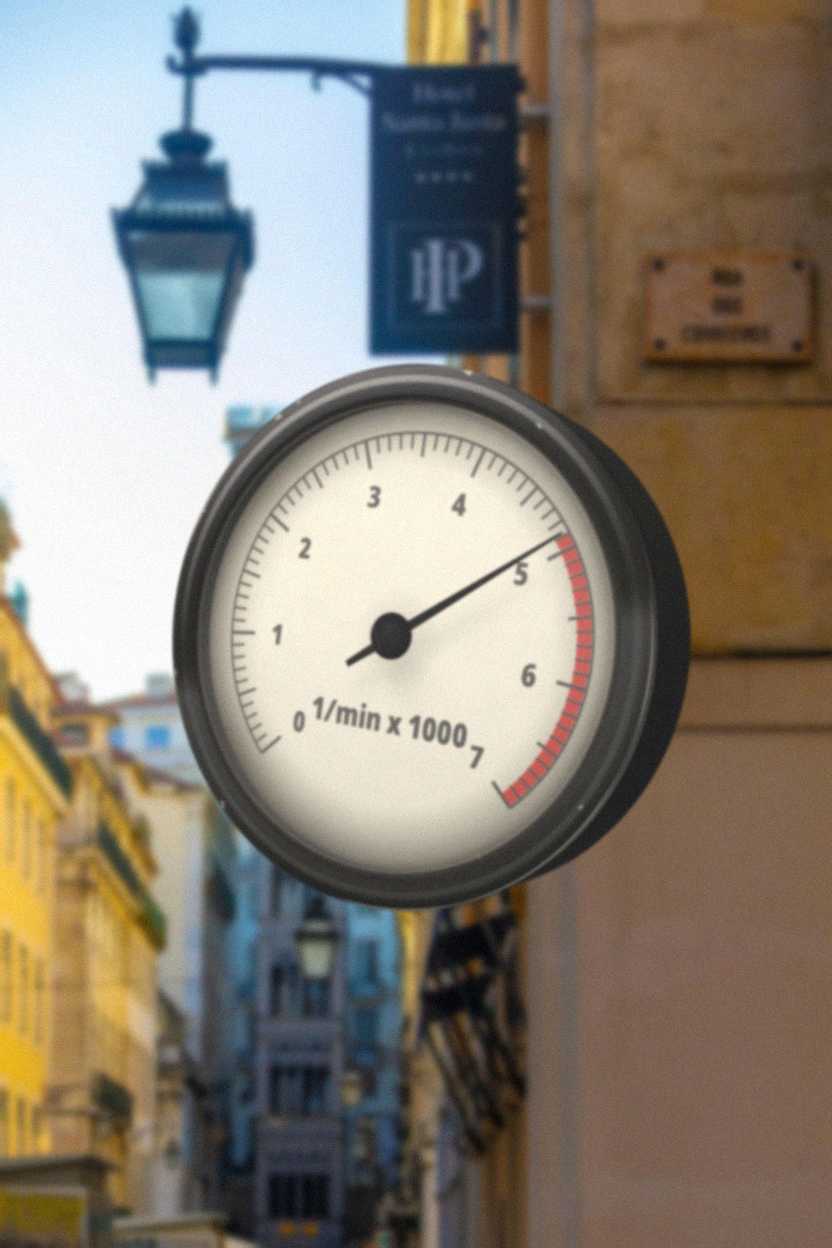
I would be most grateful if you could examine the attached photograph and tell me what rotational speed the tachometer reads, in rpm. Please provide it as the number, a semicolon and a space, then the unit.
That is 4900; rpm
